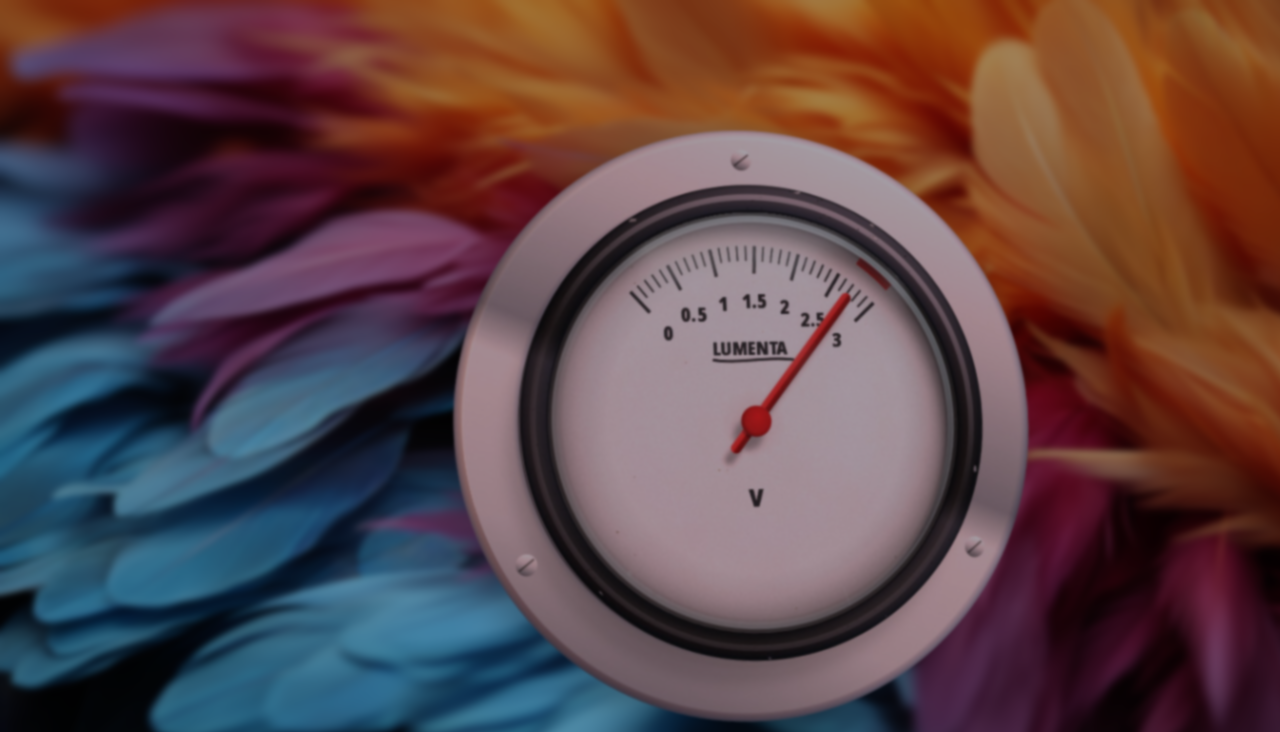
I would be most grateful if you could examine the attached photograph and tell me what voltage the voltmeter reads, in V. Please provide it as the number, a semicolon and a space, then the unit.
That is 2.7; V
